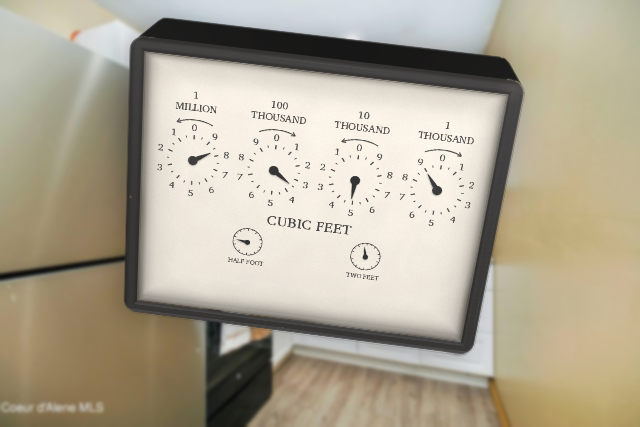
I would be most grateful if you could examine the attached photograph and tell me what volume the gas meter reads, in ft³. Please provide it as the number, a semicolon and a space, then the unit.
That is 834900; ft³
